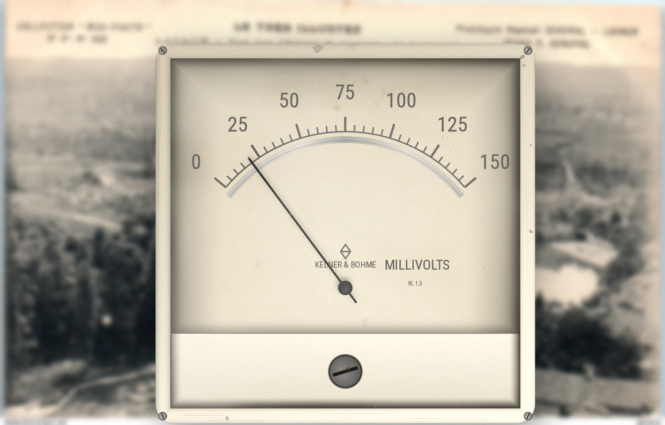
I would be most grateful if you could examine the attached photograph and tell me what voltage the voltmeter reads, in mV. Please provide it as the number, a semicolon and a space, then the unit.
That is 20; mV
